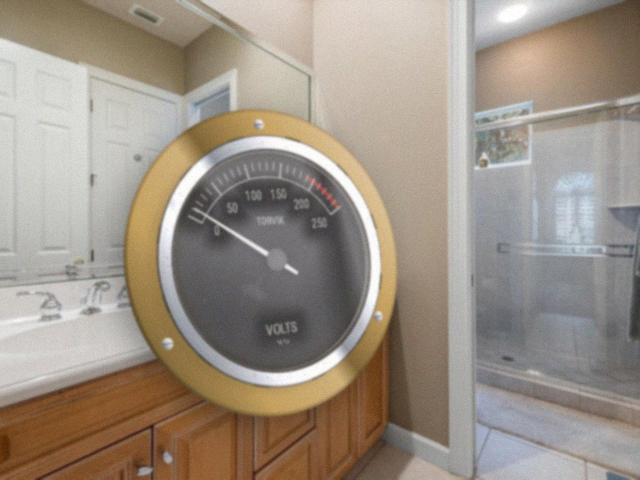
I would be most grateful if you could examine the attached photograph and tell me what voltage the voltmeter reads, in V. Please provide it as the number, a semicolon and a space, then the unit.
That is 10; V
